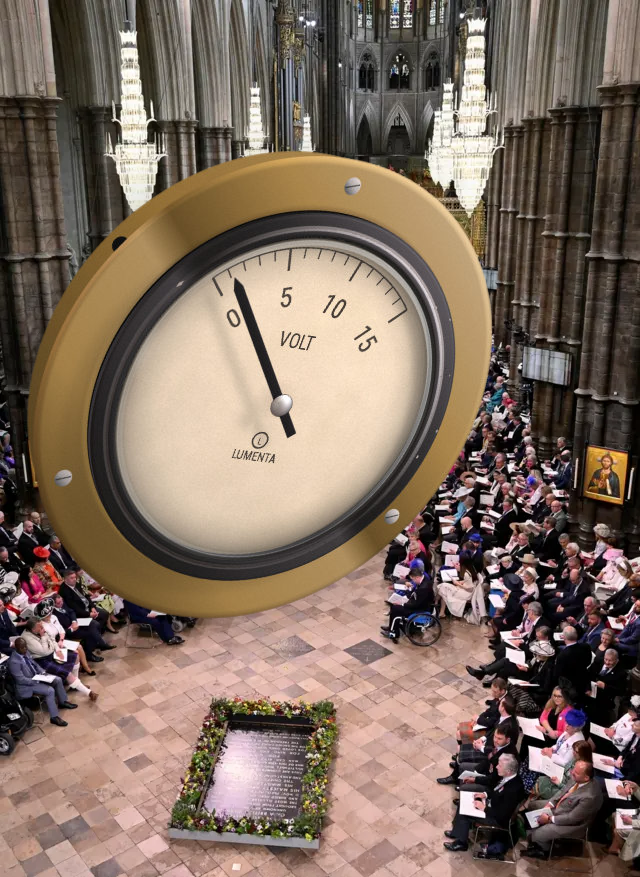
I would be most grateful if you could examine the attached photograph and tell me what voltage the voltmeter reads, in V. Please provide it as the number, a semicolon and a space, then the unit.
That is 1; V
